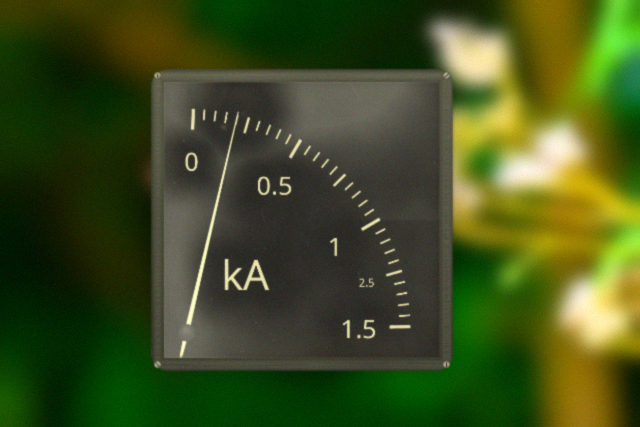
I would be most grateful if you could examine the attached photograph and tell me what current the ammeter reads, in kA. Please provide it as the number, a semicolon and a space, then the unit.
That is 0.2; kA
